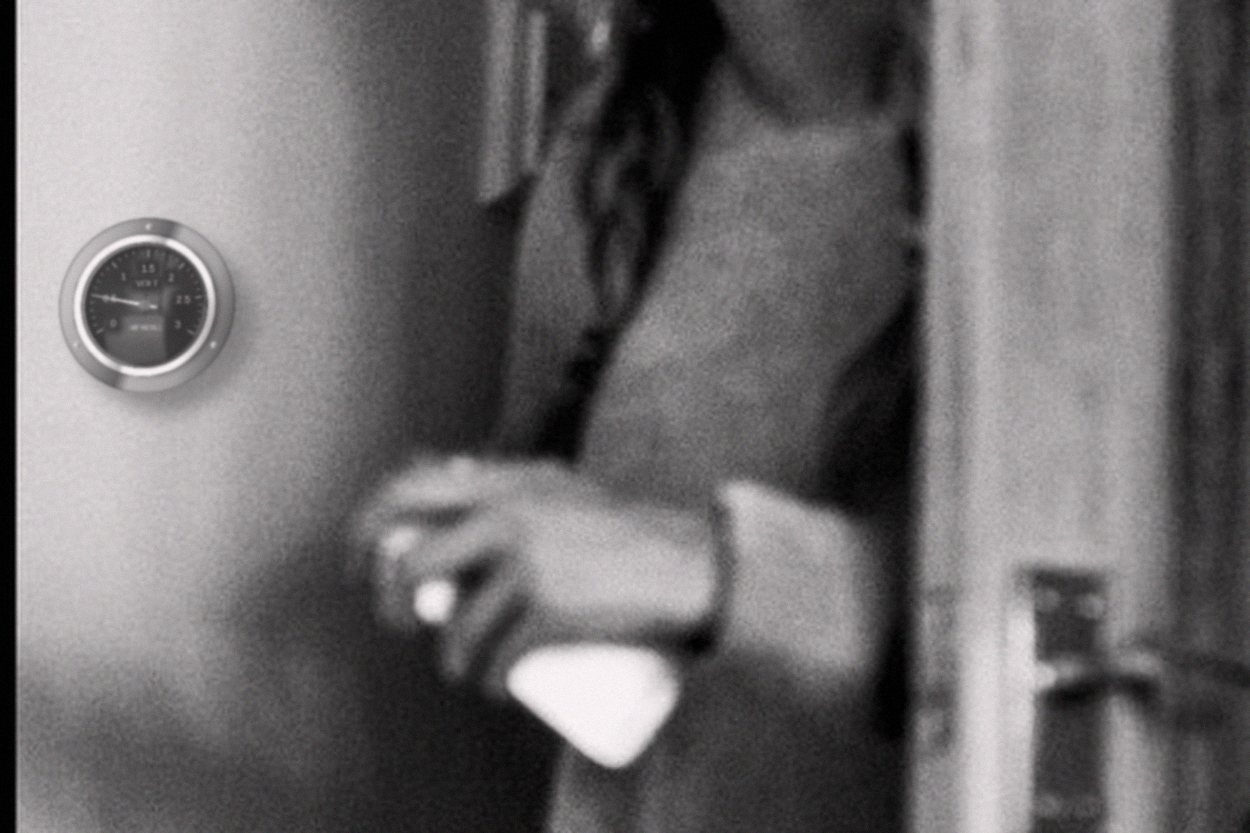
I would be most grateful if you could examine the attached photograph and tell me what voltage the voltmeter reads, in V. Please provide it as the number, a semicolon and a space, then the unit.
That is 0.5; V
